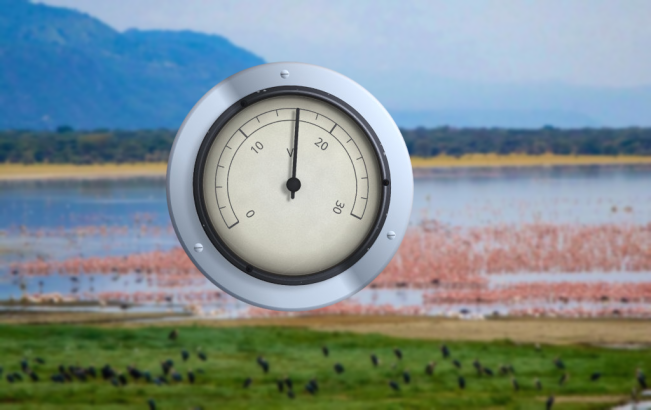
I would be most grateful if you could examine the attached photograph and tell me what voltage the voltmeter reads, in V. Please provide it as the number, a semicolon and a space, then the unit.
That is 16; V
